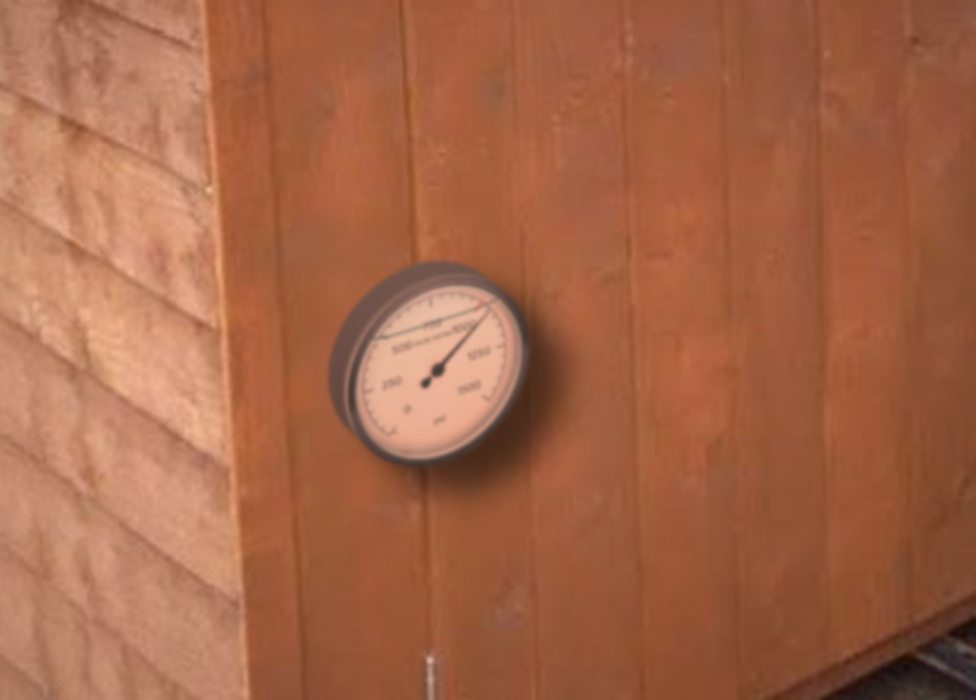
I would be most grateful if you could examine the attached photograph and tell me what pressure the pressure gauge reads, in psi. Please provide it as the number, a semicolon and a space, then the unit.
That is 1050; psi
